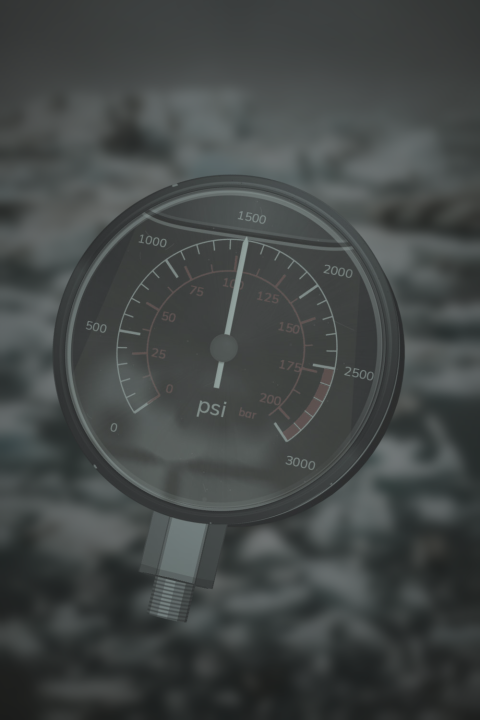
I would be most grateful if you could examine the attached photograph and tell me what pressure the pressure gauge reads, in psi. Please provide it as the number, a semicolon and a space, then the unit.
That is 1500; psi
